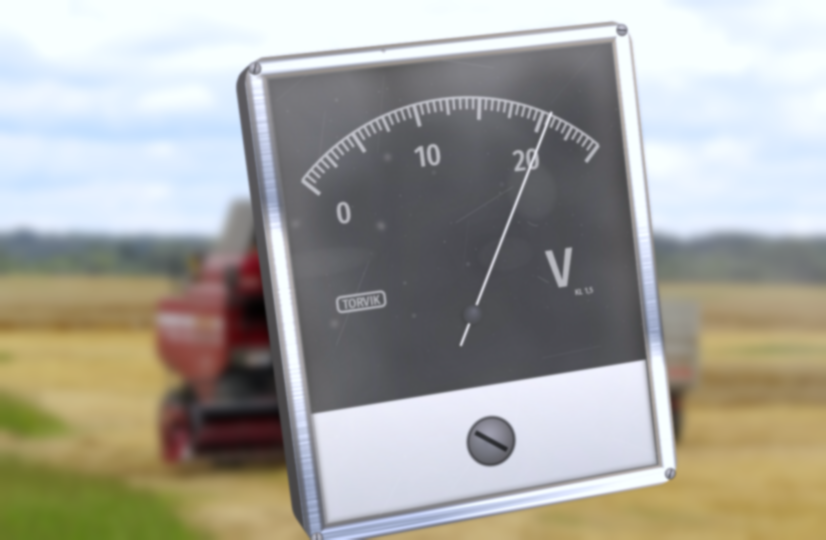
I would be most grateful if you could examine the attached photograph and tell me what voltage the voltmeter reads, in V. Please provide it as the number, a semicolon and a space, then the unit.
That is 20.5; V
